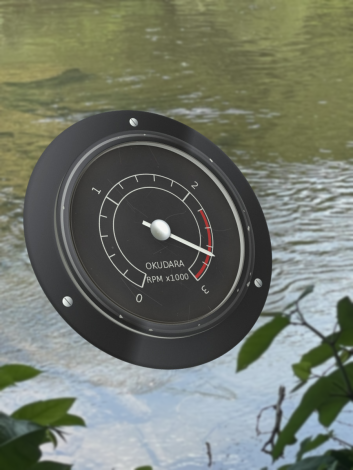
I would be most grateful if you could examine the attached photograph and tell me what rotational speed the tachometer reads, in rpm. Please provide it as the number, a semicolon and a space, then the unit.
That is 2700; rpm
